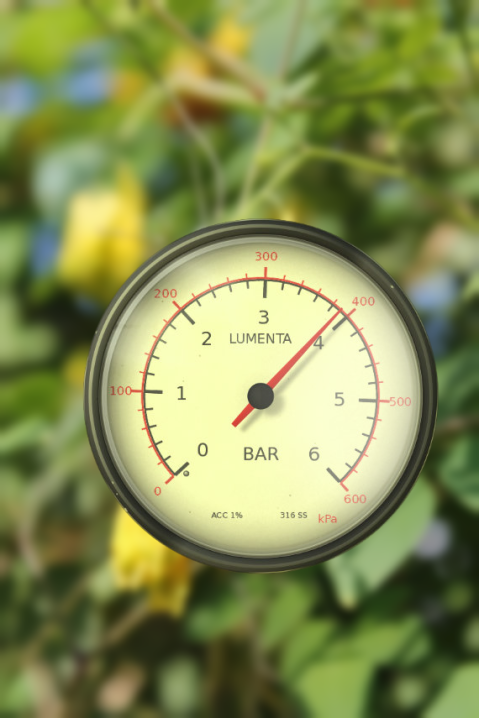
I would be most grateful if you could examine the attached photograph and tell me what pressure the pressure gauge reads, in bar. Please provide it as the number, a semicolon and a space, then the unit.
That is 3.9; bar
